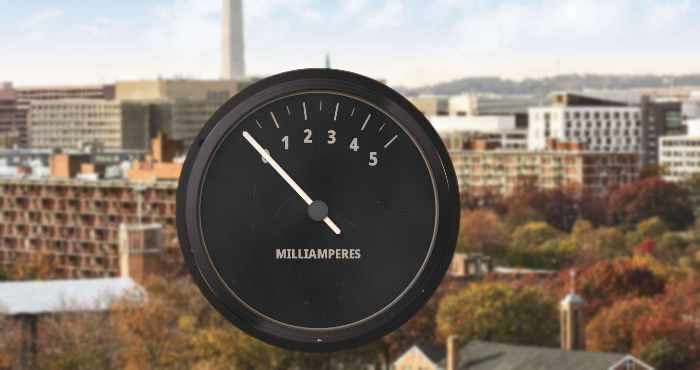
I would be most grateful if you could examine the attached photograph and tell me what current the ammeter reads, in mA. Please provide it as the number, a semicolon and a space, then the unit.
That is 0; mA
